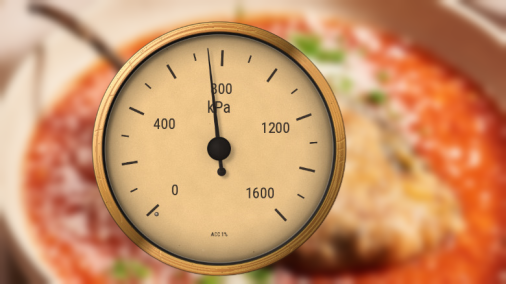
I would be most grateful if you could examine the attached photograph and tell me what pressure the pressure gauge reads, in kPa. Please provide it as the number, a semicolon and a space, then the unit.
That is 750; kPa
